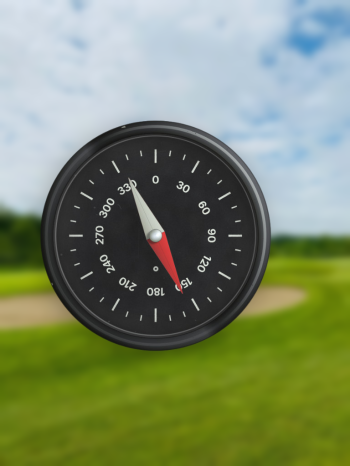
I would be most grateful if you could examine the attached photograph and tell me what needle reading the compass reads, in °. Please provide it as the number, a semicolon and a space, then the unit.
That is 155; °
